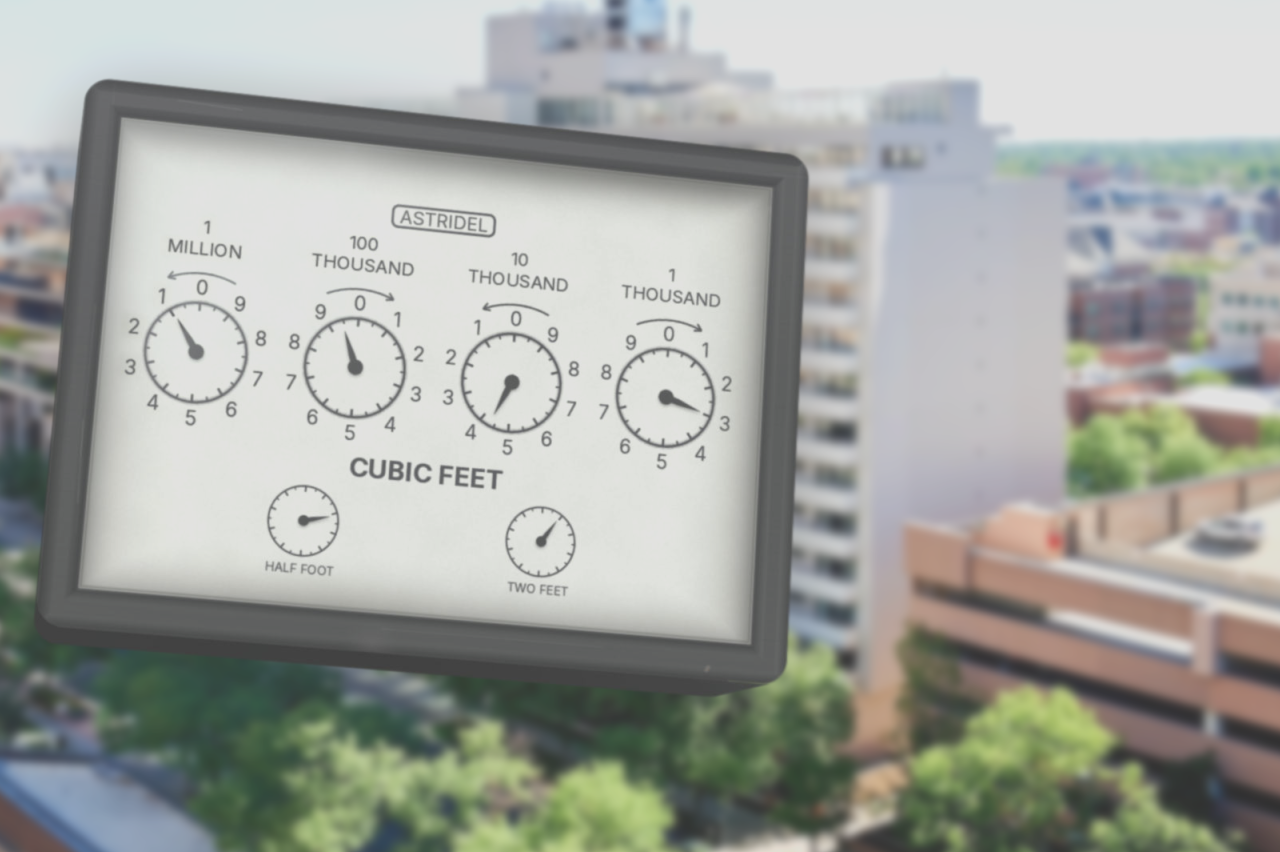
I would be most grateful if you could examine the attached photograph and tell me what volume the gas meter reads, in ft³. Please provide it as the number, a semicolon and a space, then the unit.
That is 94300; ft³
